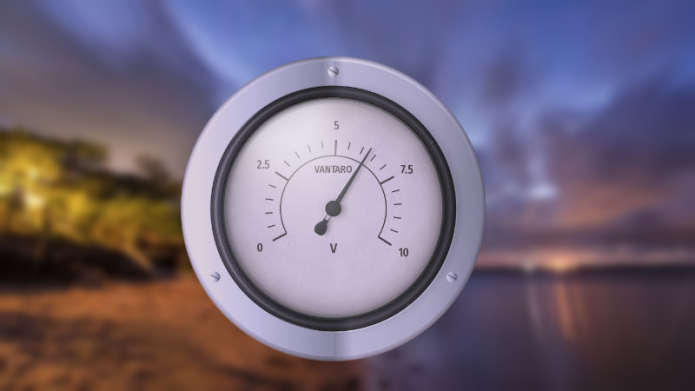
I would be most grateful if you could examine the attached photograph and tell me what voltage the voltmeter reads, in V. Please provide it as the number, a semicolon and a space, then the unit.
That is 6.25; V
